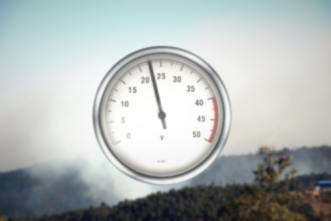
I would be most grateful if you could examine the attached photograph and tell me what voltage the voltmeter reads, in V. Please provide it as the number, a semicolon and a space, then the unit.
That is 22.5; V
